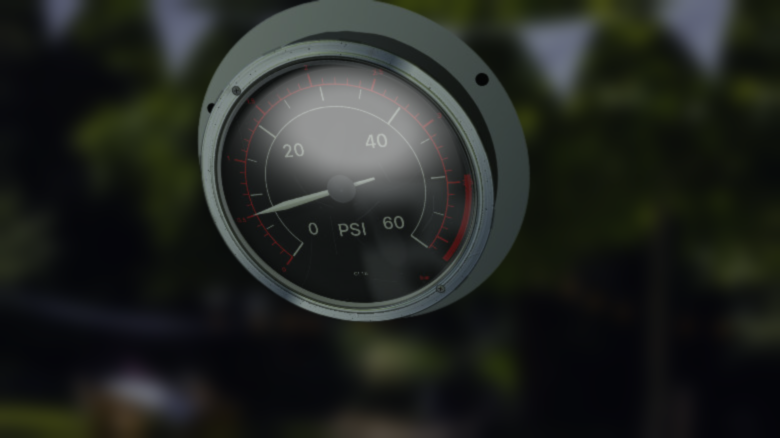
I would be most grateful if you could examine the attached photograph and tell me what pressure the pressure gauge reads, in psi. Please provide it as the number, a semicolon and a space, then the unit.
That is 7.5; psi
